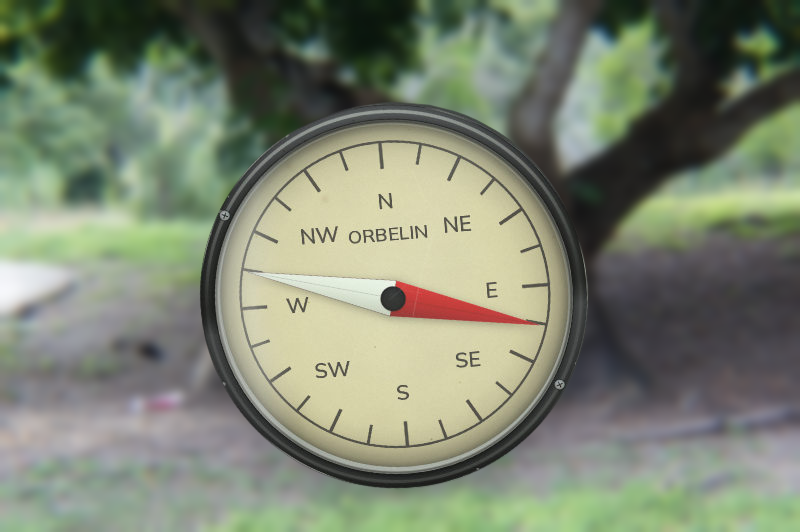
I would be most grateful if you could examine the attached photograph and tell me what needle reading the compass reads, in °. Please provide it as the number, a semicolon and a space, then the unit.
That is 105; °
